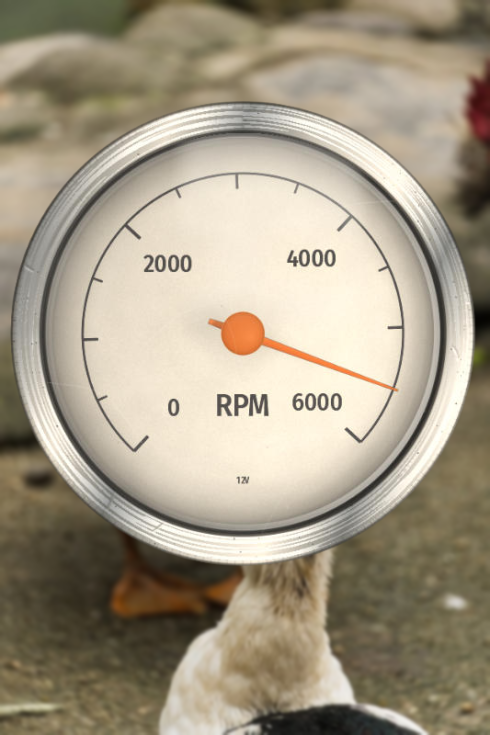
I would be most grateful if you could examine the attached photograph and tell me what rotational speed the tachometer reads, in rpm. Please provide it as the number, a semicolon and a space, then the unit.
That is 5500; rpm
